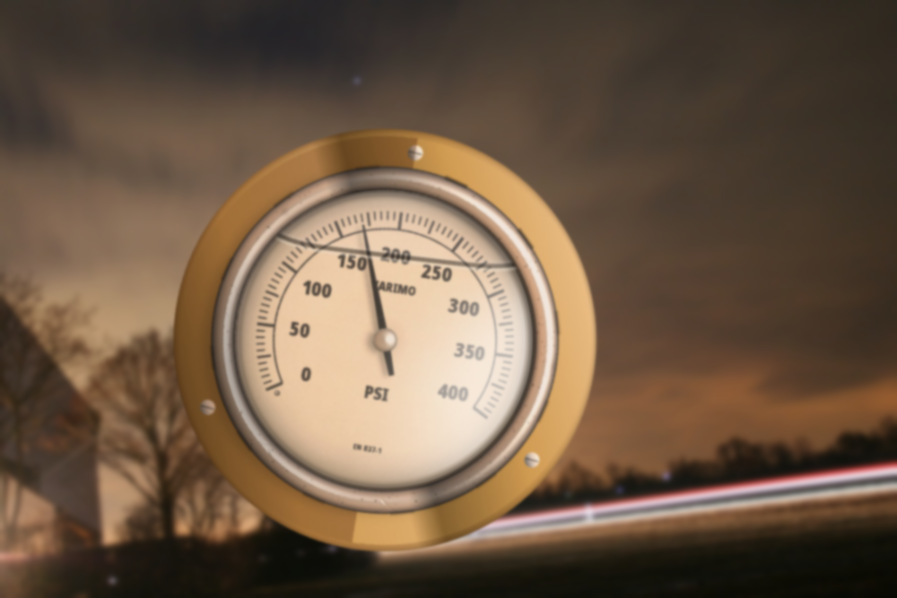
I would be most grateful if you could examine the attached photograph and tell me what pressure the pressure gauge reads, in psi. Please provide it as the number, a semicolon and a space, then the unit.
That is 170; psi
